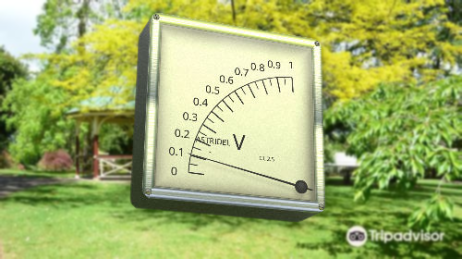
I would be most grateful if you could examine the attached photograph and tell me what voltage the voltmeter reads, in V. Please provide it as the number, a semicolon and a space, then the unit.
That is 0.1; V
